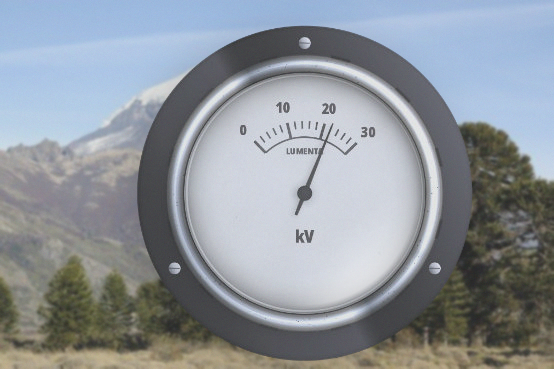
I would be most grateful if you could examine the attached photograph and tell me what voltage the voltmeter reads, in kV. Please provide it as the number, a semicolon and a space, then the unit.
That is 22; kV
